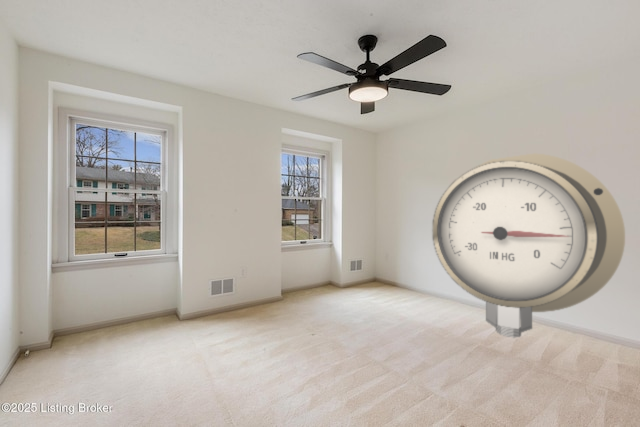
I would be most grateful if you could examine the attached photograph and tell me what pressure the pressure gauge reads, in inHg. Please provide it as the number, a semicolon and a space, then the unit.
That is -4; inHg
